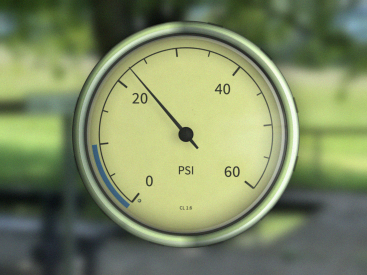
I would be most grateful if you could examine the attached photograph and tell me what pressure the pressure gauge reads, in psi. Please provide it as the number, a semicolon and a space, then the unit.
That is 22.5; psi
